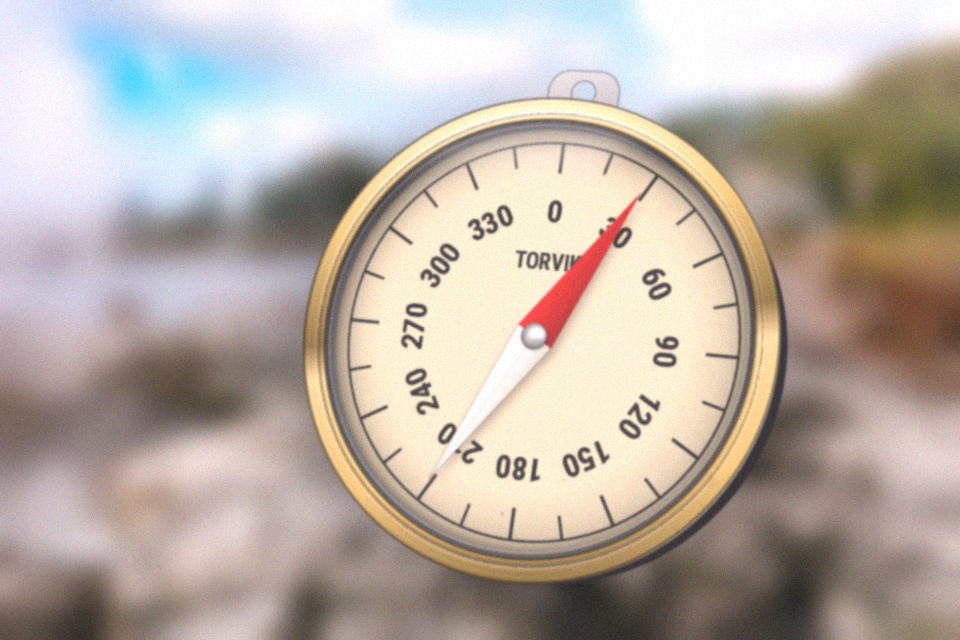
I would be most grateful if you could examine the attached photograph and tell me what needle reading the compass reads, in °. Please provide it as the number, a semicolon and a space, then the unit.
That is 30; °
